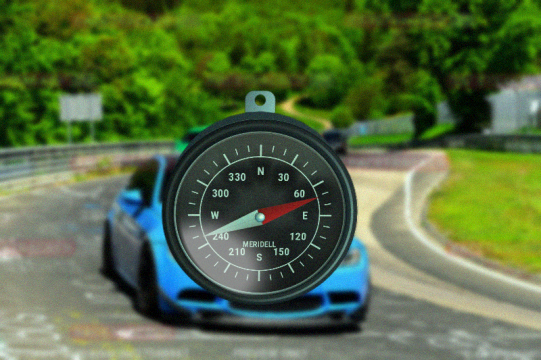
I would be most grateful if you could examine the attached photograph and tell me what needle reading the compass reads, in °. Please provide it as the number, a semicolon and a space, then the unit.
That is 70; °
